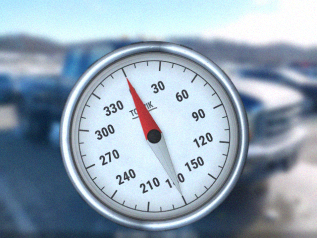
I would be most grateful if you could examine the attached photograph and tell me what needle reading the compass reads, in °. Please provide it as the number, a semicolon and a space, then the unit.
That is 0; °
